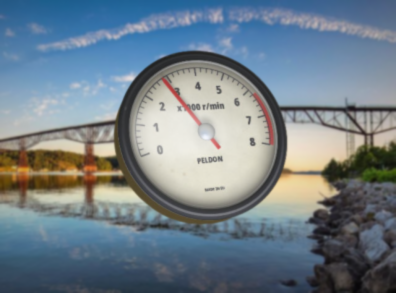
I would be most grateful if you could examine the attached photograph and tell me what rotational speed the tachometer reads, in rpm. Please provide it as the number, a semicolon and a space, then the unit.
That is 2800; rpm
